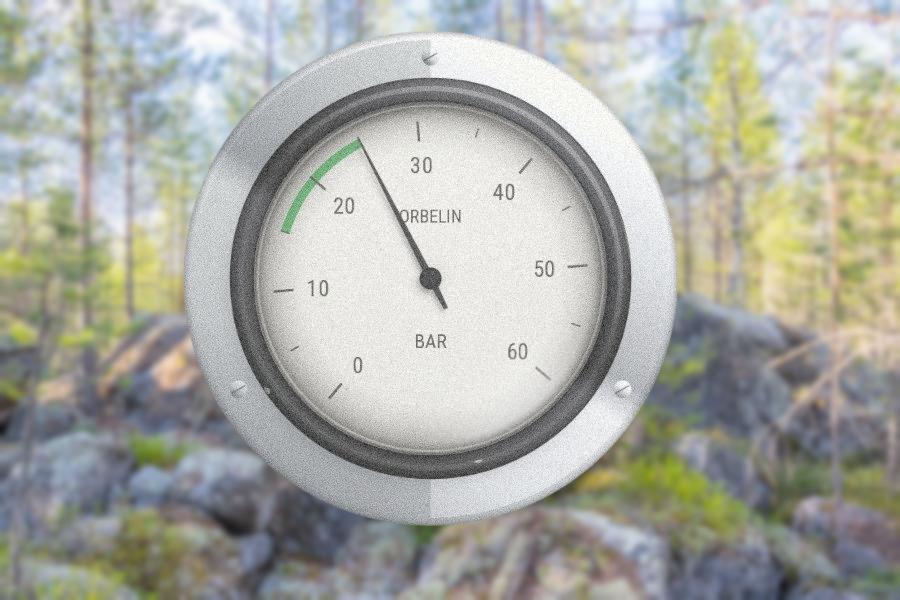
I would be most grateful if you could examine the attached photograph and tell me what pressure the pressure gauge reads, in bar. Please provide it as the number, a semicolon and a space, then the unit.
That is 25; bar
